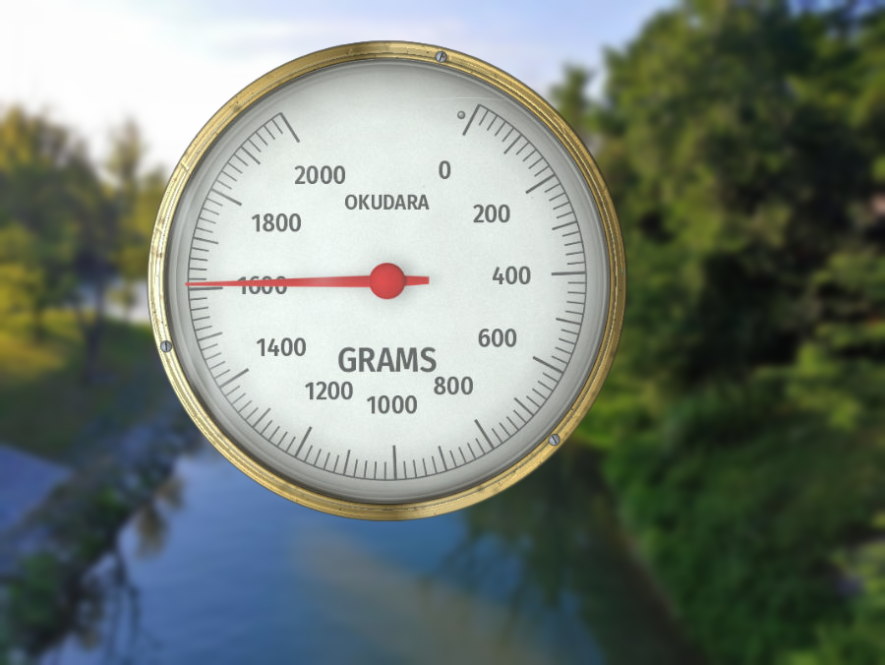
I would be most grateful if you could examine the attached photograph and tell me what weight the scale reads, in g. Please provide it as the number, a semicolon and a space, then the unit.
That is 1610; g
